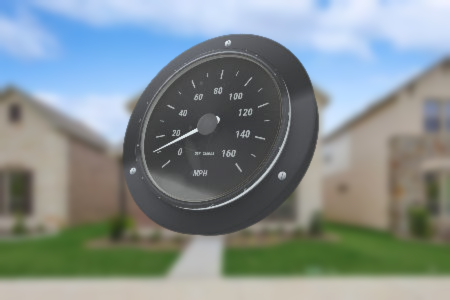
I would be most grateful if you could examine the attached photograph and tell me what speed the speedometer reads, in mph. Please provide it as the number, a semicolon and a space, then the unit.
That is 10; mph
